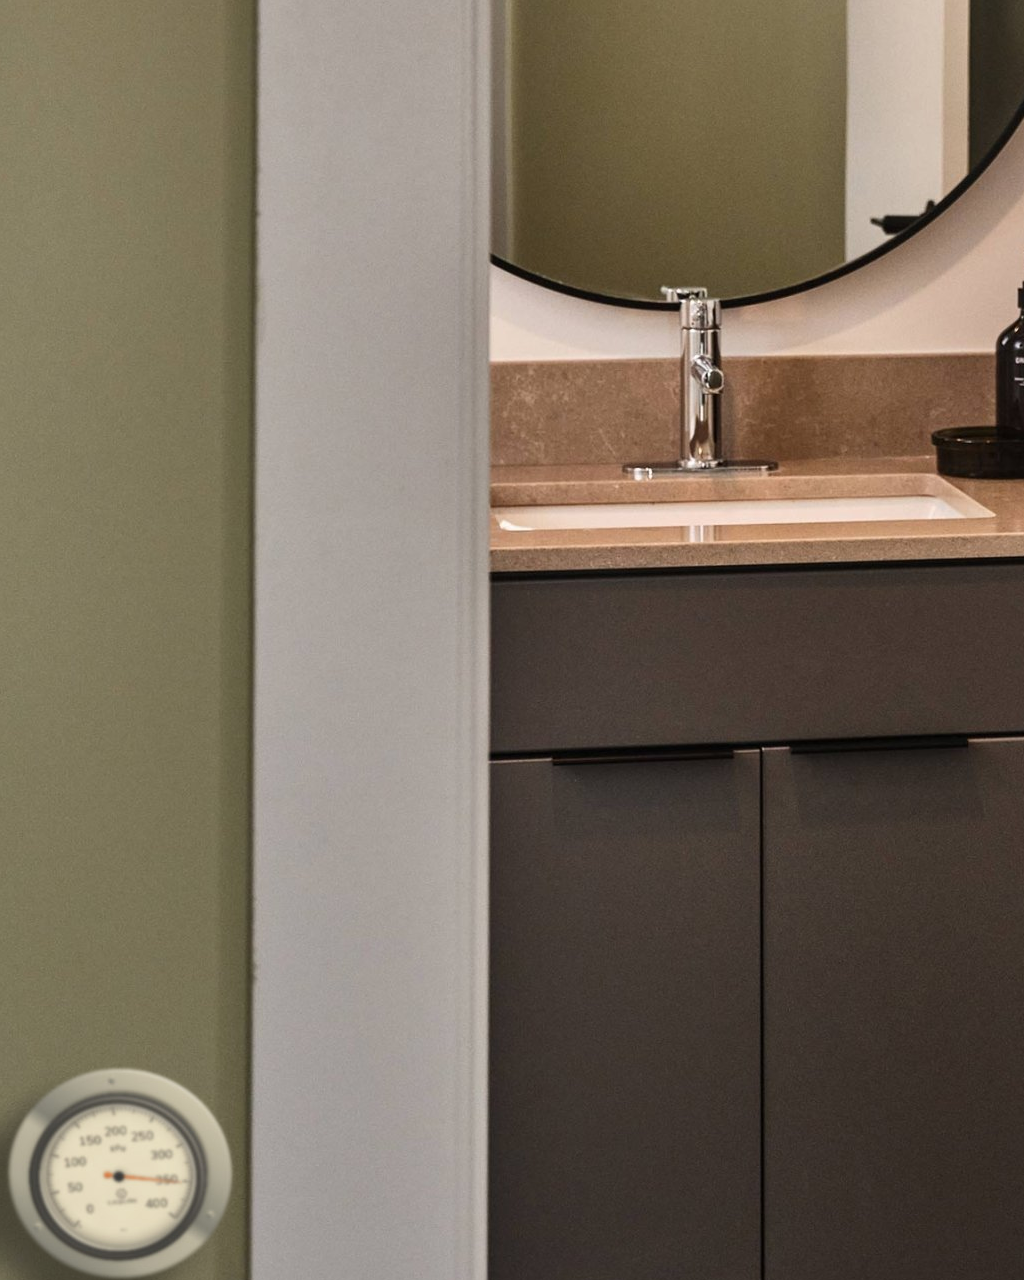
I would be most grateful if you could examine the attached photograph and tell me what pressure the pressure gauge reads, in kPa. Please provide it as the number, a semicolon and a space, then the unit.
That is 350; kPa
